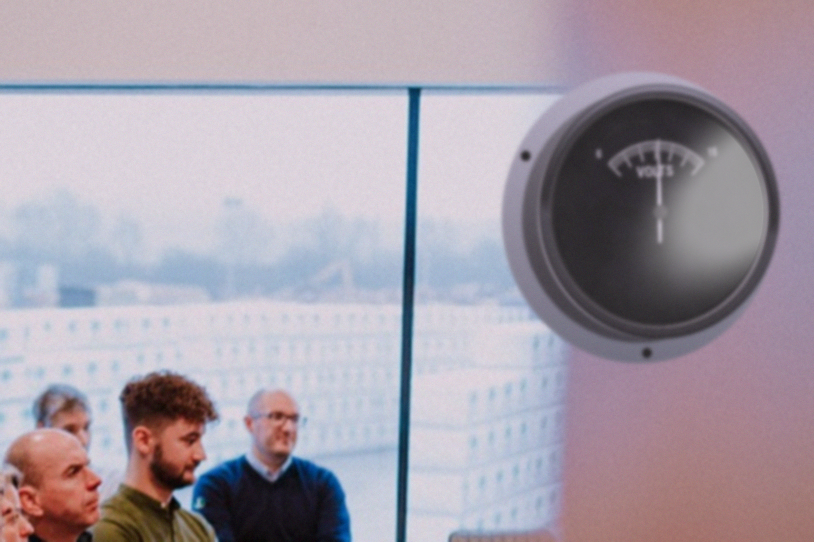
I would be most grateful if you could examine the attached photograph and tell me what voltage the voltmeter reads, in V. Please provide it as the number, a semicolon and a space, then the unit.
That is 7.5; V
